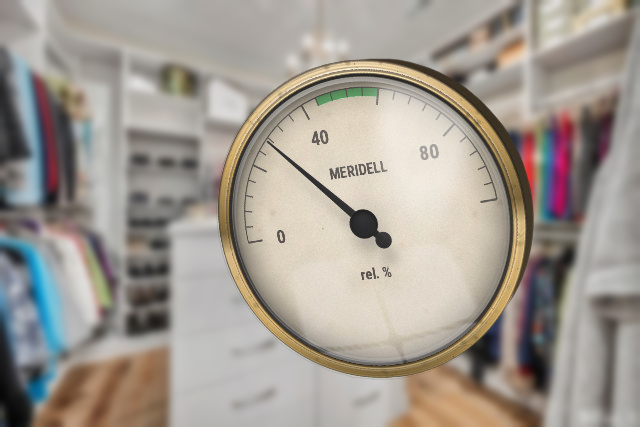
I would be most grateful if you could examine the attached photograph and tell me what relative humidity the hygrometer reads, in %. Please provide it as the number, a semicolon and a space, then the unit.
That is 28; %
